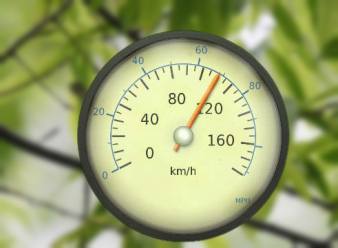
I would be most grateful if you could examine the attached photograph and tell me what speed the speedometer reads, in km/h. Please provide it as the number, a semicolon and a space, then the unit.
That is 110; km/h
